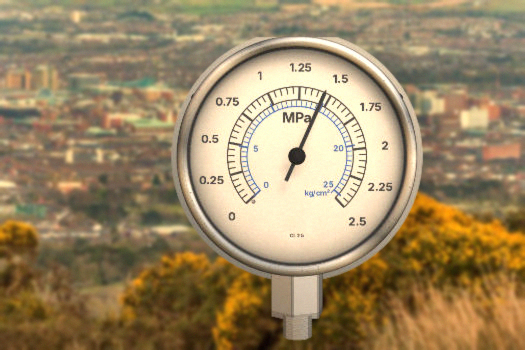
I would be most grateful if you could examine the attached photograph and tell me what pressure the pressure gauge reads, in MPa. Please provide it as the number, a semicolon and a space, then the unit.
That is 1.45; MPa
